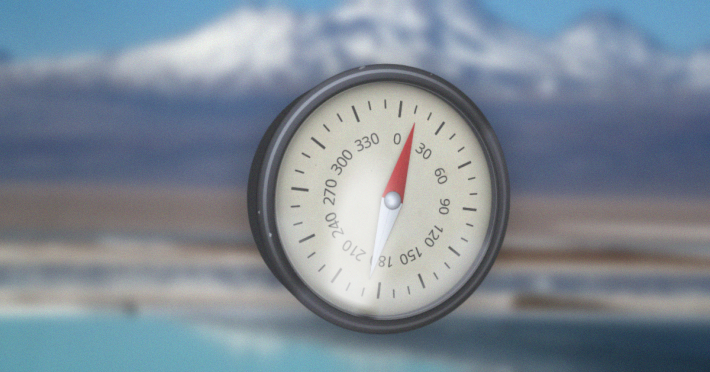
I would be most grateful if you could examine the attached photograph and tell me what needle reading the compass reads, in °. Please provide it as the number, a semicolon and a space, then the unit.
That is 10; °
